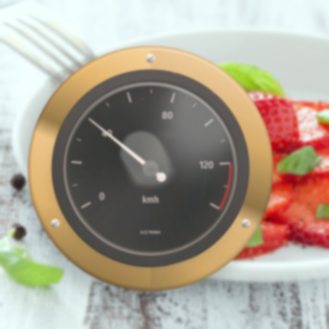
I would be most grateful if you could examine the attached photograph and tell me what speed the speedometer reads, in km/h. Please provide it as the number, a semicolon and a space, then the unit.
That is 40; km/h
